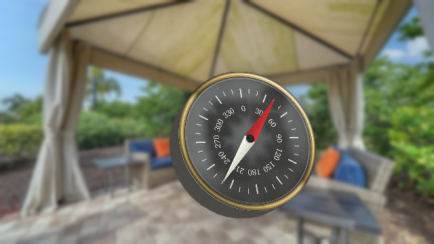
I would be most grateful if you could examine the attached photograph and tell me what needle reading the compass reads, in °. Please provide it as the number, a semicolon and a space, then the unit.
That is 40; °
